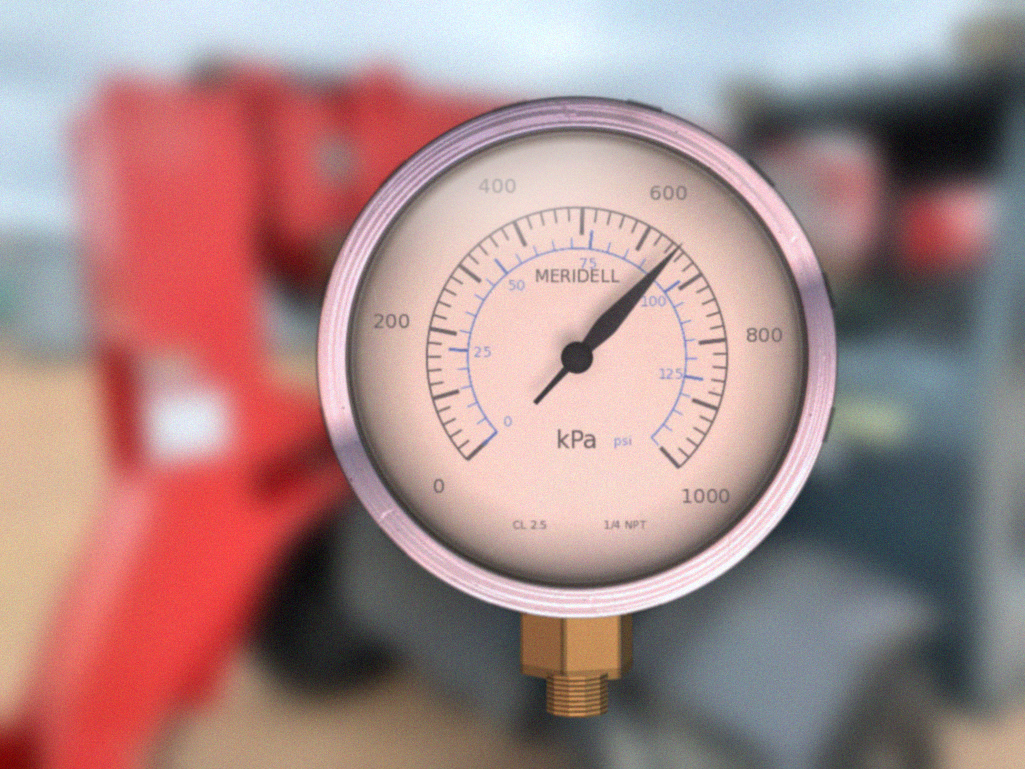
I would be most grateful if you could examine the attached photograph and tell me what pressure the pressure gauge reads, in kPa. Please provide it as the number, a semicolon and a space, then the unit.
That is 650; kPa
